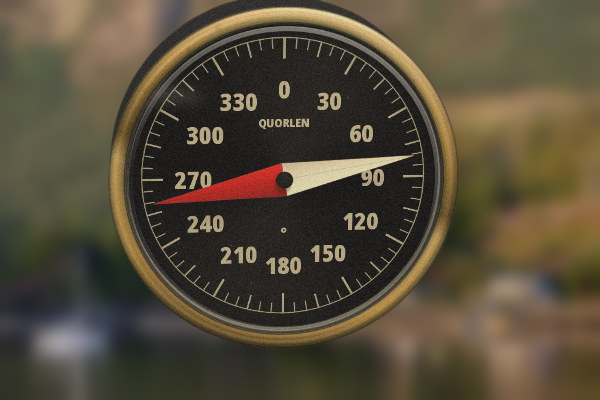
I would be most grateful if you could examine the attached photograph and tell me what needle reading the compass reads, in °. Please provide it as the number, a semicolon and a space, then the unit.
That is 260; °
